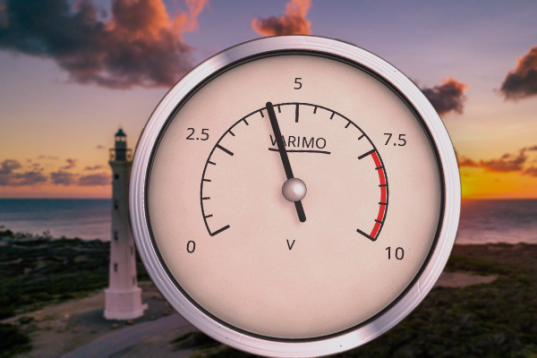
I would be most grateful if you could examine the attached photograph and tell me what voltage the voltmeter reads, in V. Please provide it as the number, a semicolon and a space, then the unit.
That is 4.25; V
